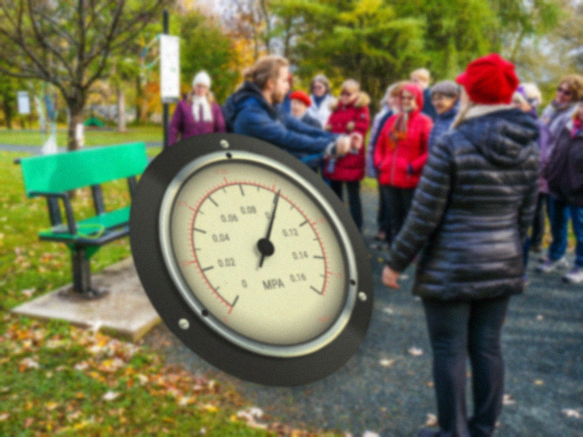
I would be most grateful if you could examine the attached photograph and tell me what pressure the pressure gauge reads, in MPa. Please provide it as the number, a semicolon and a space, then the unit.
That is 0.1; MPa
